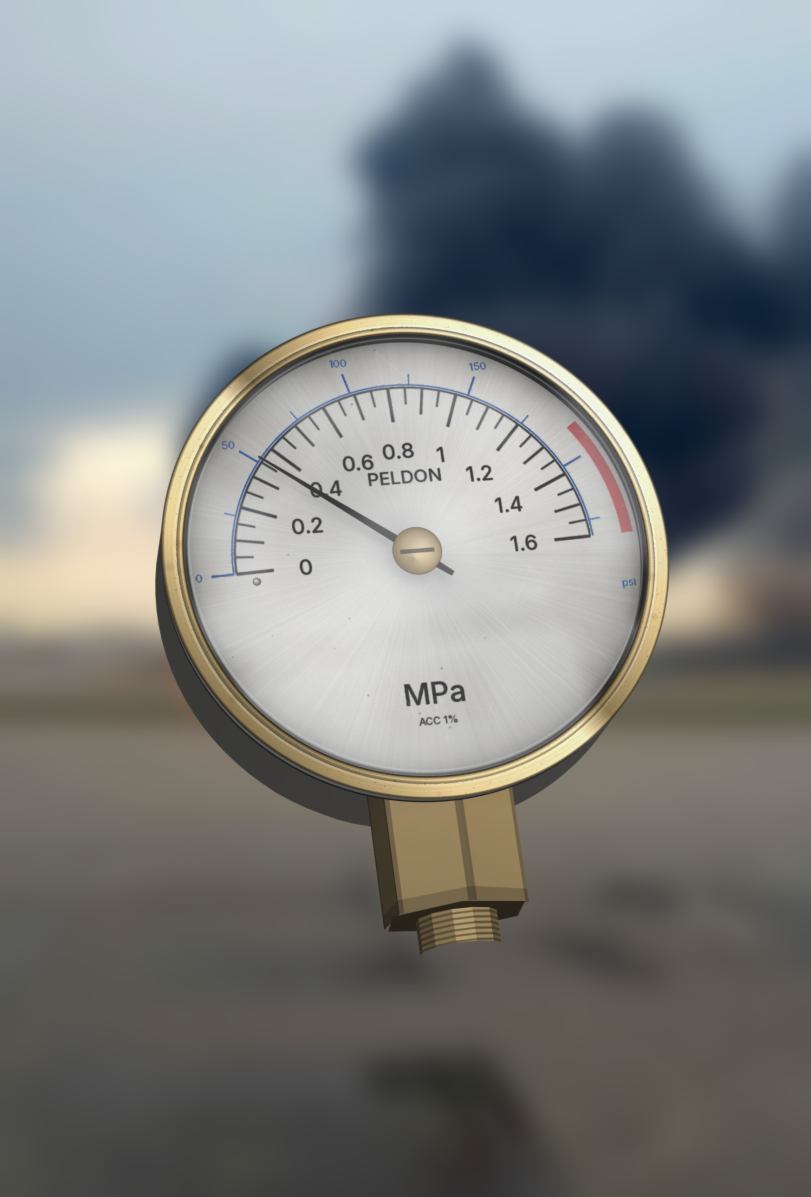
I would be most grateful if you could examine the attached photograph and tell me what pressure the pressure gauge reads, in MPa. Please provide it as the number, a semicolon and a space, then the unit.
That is 0.35; MPa
